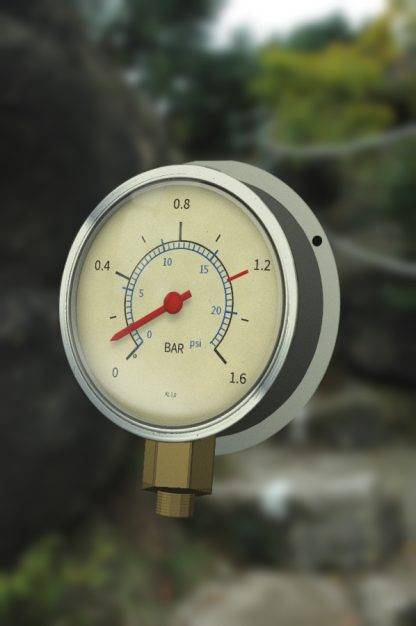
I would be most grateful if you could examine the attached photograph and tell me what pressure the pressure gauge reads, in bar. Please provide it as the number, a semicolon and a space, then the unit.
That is 0.1; bar
